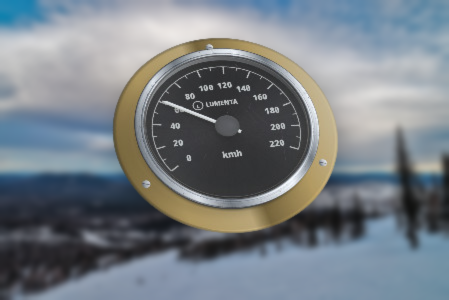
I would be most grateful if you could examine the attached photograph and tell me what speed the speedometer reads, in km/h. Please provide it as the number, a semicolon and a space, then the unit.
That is 60; km/h
